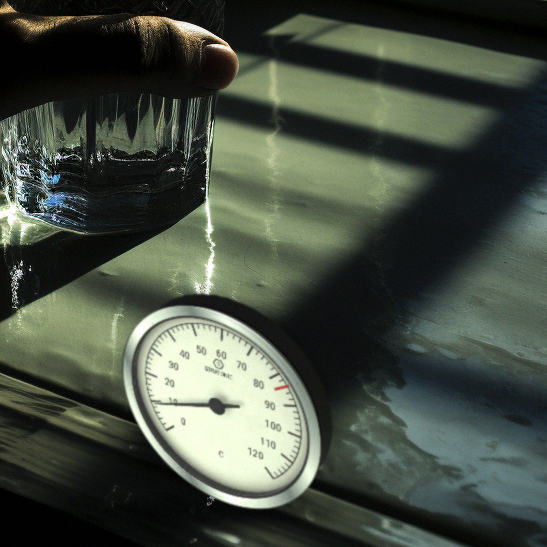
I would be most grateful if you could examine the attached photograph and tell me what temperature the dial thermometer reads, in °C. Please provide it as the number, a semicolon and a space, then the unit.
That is 10; °C
